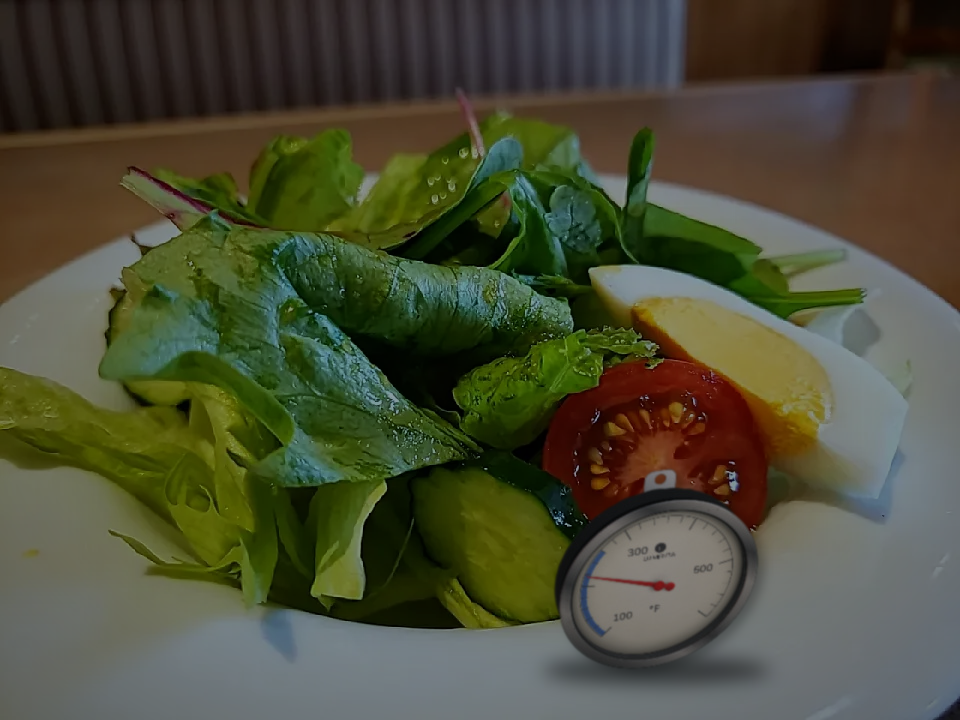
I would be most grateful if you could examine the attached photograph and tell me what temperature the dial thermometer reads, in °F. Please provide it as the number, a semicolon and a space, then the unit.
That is 220; °F
